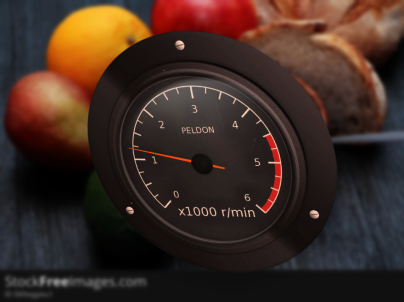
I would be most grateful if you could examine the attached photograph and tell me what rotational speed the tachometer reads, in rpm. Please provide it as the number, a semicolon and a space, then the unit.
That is 1250; rpm
